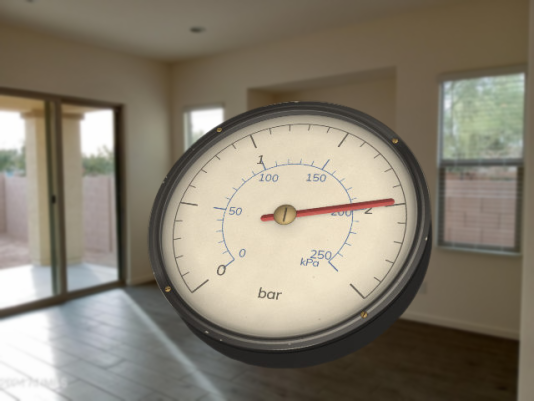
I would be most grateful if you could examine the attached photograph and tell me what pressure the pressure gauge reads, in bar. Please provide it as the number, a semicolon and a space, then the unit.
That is 2; bar
